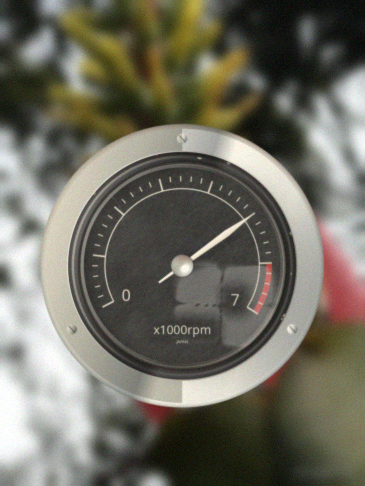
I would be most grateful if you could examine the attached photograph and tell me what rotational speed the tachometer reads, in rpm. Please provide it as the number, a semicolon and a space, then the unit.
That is 5000; rpm
